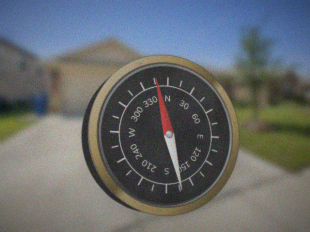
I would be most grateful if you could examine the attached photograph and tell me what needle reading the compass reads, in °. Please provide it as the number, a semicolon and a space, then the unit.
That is 345; °
